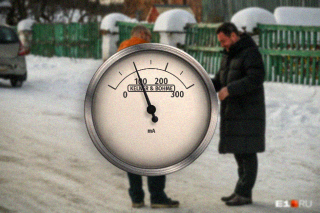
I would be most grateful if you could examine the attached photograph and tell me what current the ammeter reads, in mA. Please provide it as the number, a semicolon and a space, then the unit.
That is 100; mA
